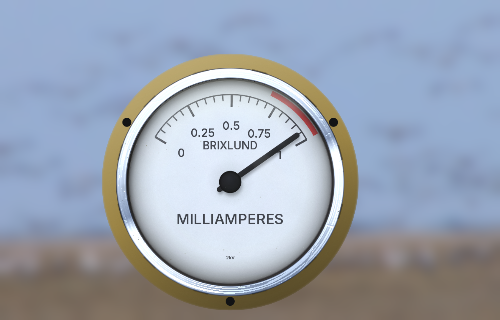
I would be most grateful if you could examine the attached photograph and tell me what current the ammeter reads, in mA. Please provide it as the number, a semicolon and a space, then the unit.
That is 0.95; mA
